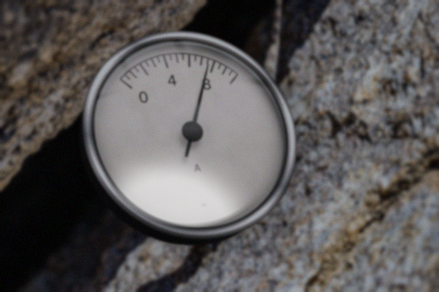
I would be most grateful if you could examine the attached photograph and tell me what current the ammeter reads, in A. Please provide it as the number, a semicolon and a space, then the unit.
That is 7.5; A
